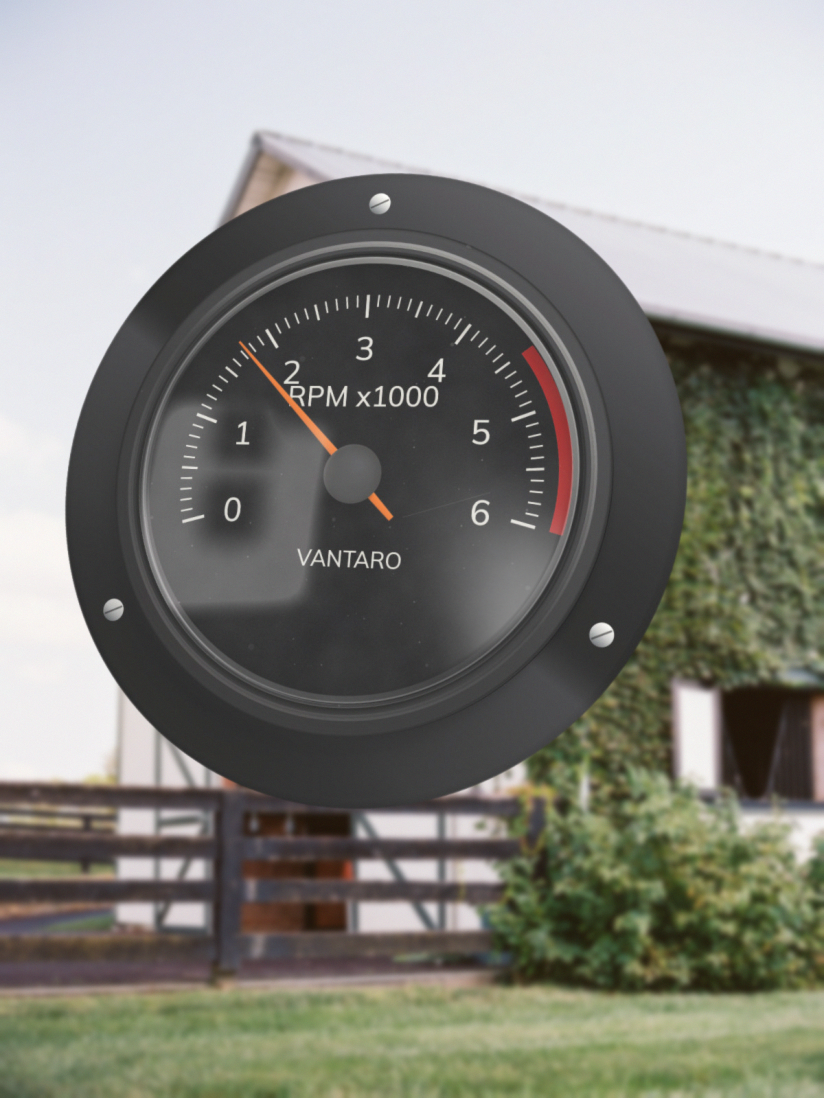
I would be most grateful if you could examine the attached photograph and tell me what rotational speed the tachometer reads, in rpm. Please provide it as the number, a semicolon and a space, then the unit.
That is 1750; rpm
